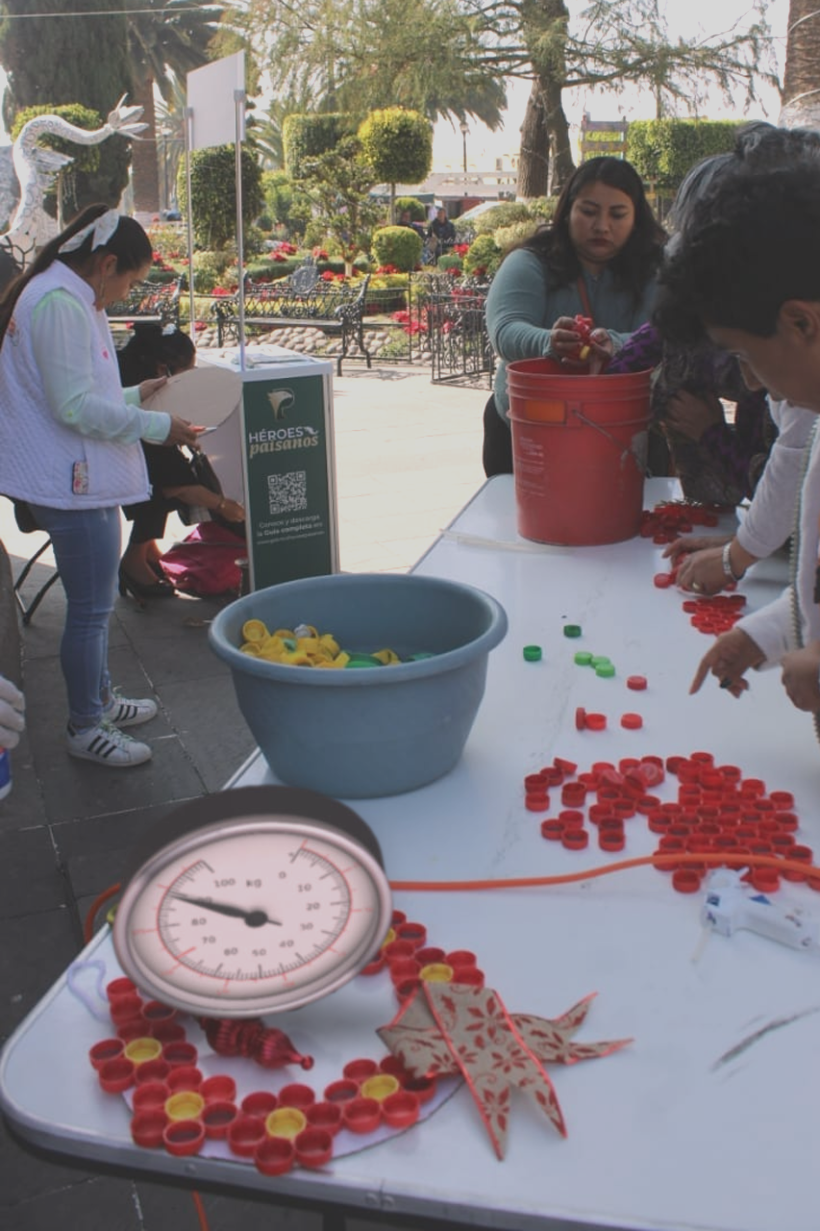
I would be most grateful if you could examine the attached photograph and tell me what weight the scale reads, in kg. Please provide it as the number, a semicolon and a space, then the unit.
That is 90; kg
